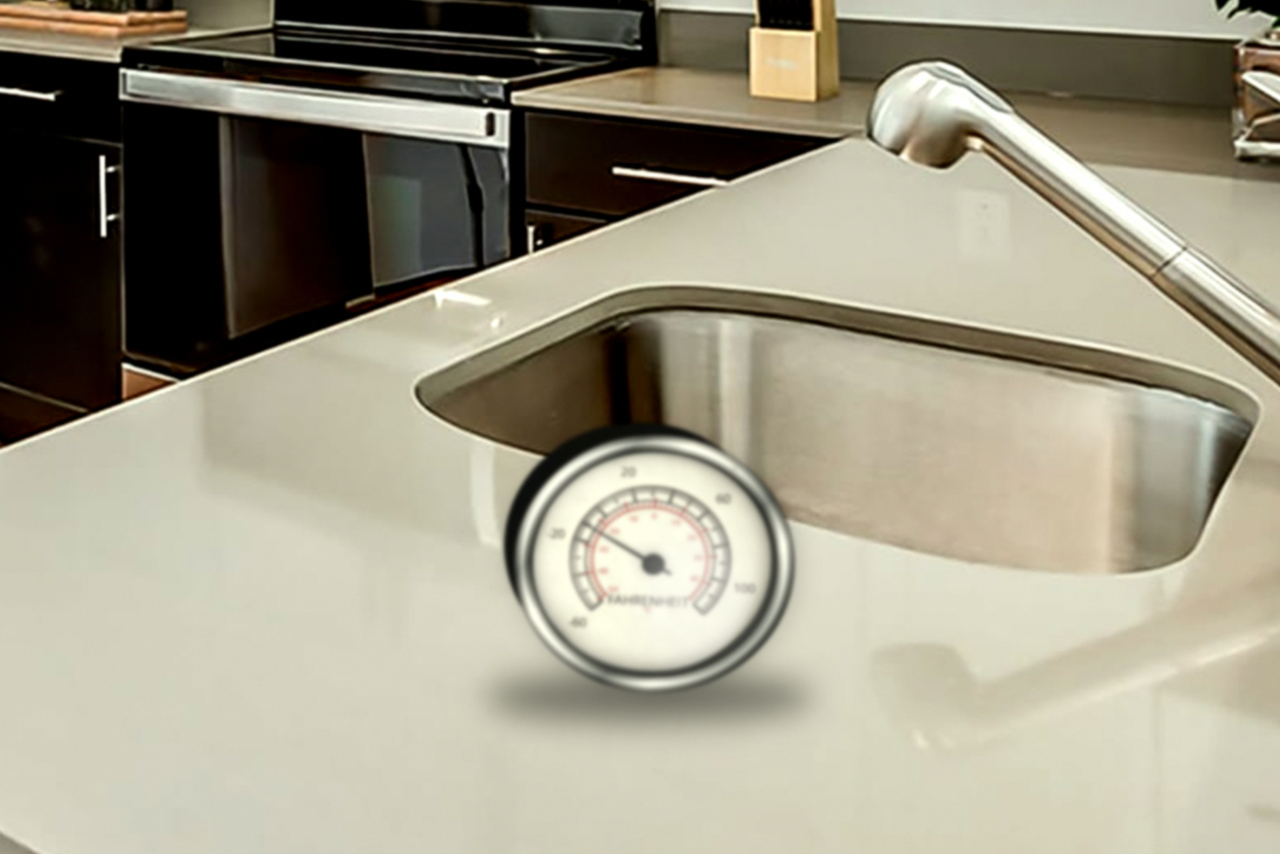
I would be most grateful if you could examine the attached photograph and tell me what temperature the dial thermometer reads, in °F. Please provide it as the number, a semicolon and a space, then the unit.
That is -10; °F
